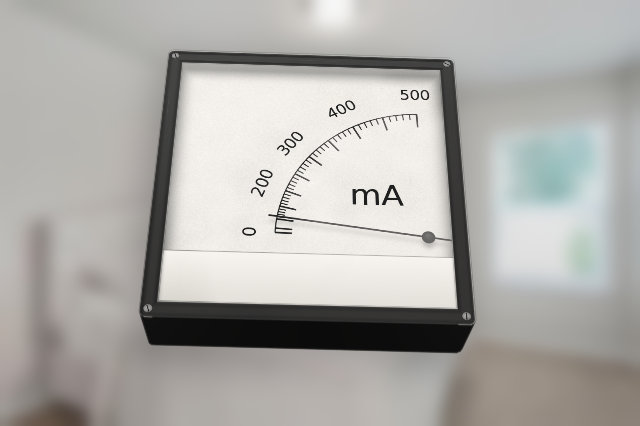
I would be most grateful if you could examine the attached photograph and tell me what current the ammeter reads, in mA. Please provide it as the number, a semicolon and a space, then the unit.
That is 100; mA
